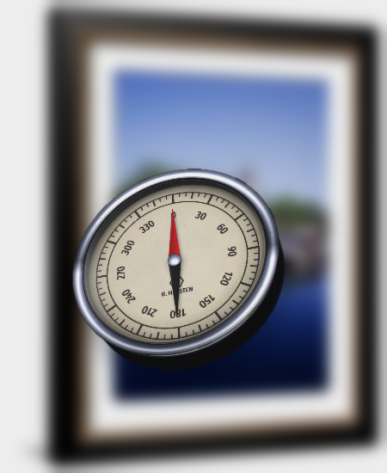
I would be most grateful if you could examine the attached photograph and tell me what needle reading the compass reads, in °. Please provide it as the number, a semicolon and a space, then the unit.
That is 0; °
